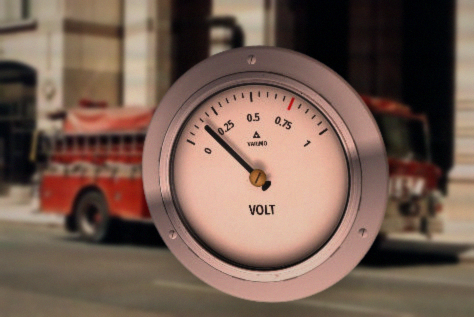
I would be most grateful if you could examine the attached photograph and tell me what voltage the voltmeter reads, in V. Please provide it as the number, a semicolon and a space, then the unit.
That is 0.15; V
